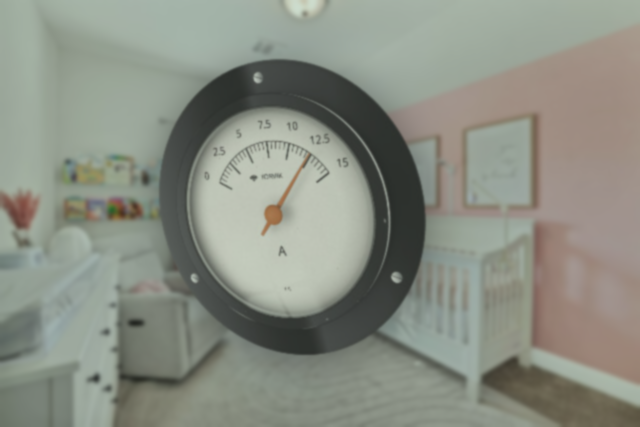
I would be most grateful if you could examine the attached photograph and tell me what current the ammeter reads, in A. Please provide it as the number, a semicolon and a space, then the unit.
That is 12.5; A
